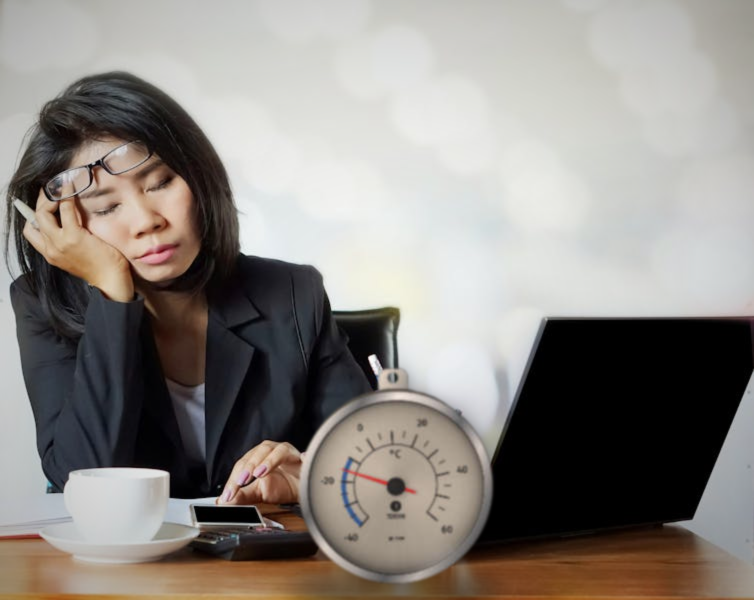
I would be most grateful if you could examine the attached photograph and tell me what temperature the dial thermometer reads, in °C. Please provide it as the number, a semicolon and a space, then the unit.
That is -15; °C
